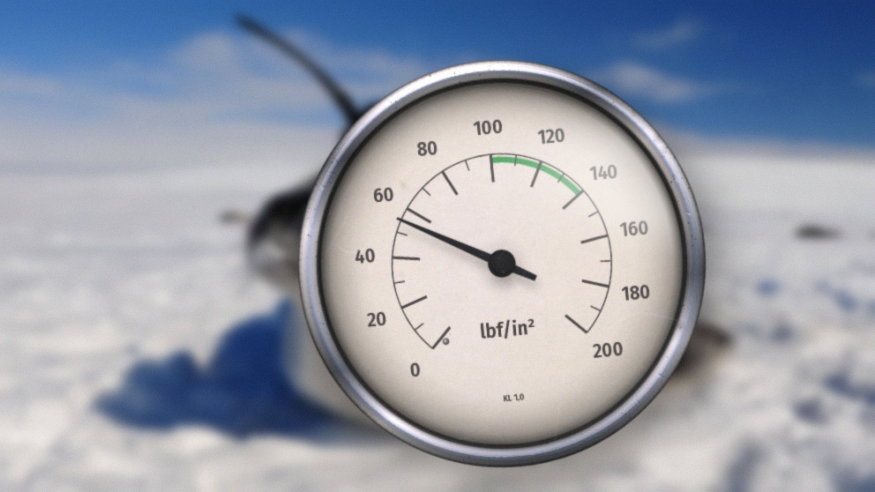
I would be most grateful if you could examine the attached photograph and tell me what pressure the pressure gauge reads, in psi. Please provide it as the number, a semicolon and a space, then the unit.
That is 55; psi
